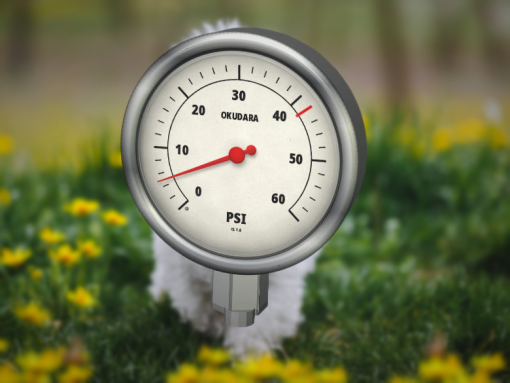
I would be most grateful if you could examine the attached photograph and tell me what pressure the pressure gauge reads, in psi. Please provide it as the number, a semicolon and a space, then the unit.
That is 5; psi
